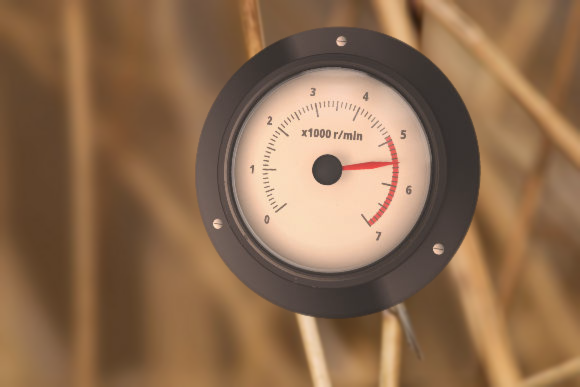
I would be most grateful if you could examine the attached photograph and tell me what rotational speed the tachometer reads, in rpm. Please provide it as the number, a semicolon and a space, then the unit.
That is 5500; rpm
